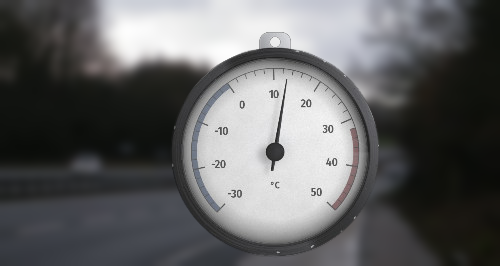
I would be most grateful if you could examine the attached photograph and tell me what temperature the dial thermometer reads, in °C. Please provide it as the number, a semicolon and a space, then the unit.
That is 13; °C
